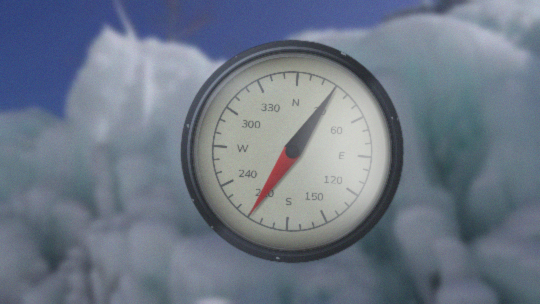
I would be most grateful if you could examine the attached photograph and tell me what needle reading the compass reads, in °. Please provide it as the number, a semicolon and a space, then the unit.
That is 210; °
